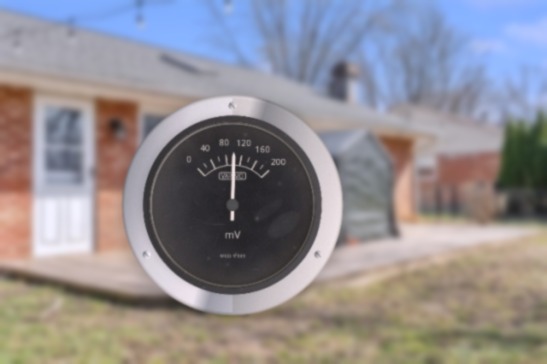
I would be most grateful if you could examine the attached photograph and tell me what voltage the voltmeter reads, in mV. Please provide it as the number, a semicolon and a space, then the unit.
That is 100; mV
